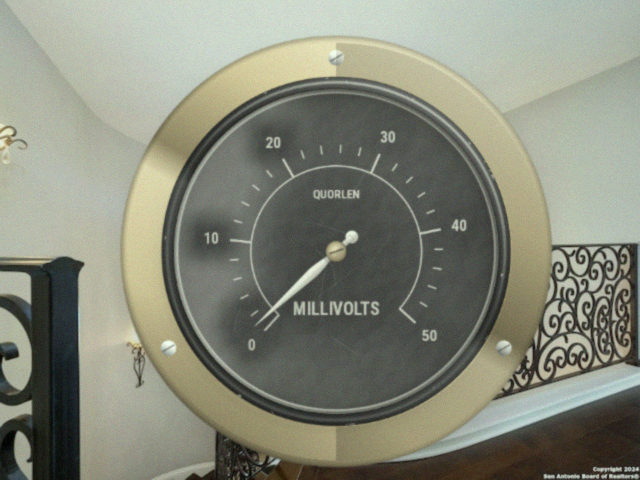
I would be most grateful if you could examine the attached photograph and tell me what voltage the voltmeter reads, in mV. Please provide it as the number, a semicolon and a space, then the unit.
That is 1; mV
